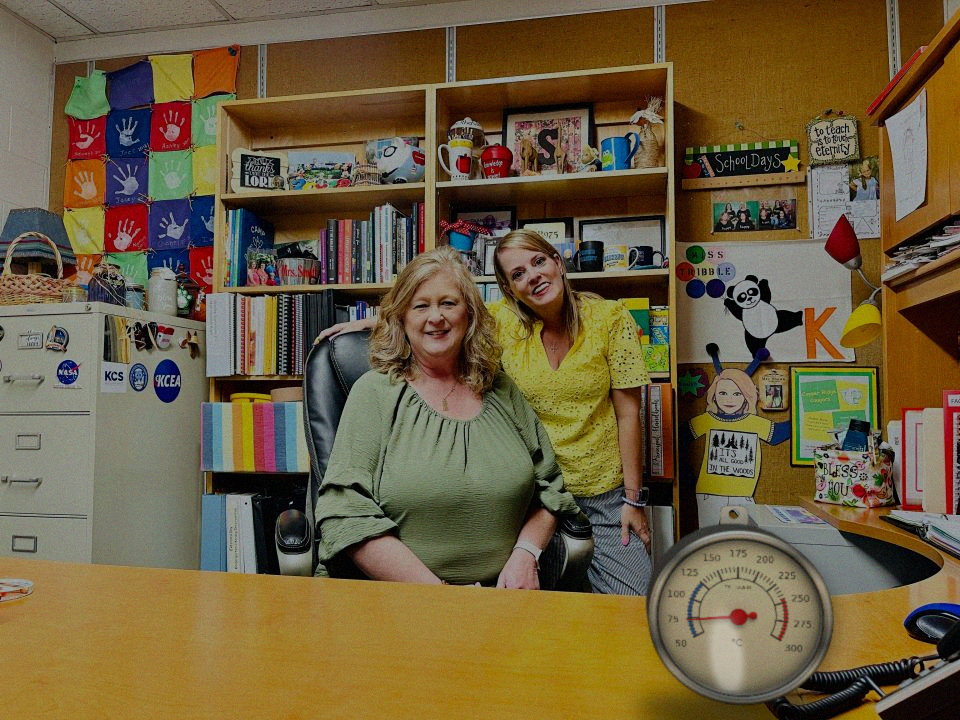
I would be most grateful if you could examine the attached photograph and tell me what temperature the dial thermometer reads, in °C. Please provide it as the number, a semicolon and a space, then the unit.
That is 75; °C
